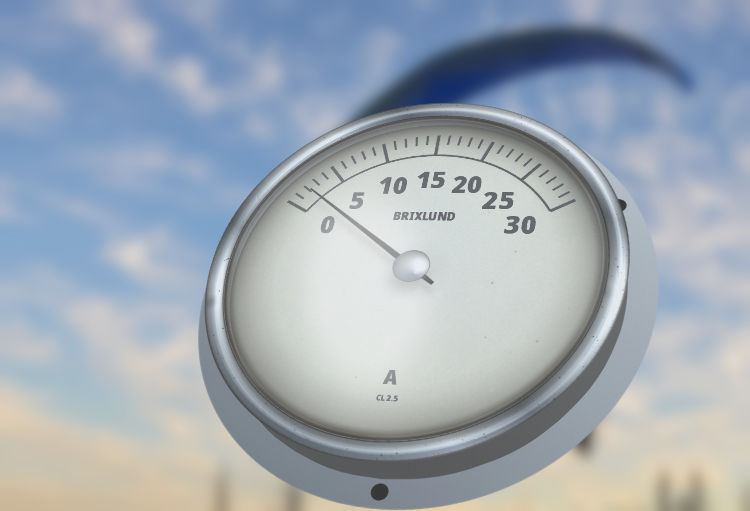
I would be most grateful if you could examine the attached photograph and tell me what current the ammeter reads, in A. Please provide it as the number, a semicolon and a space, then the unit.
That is 2; A
